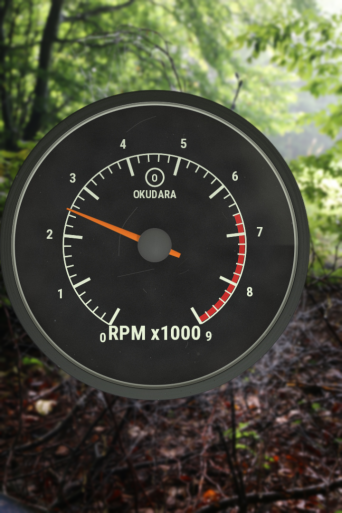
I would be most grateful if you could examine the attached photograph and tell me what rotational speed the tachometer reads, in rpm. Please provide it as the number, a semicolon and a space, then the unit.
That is 2500; rpm
